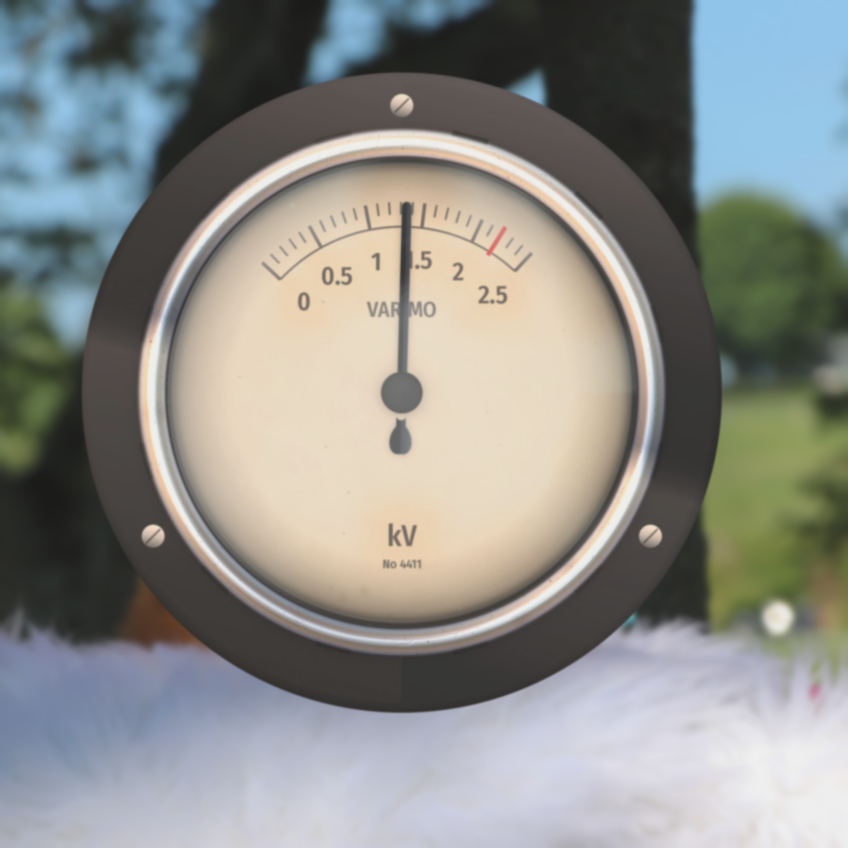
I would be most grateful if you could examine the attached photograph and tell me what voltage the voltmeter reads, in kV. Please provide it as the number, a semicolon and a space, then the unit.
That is 1.35; kV
